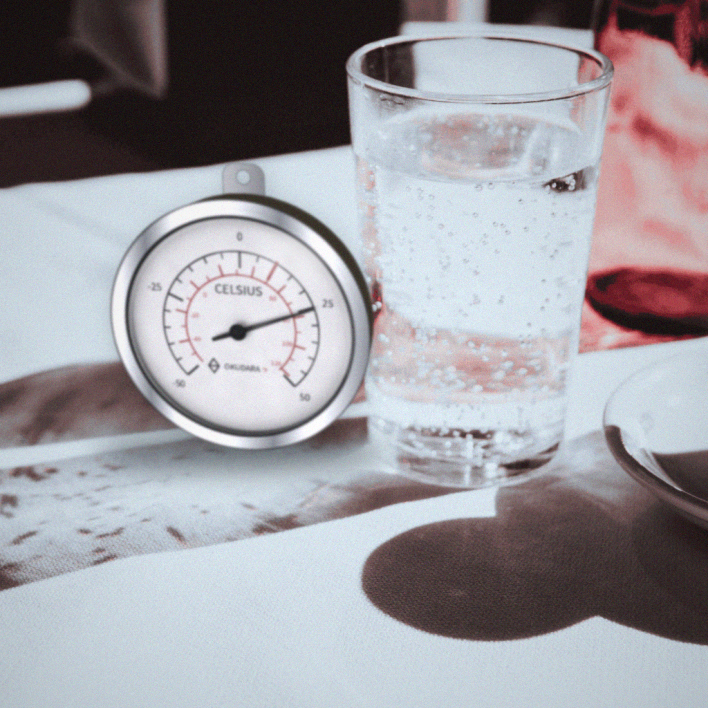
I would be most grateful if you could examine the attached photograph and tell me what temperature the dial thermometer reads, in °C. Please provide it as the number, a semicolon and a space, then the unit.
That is 25; °C
